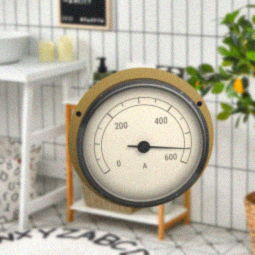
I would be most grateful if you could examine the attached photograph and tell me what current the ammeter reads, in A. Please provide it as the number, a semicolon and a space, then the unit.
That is 550; A
